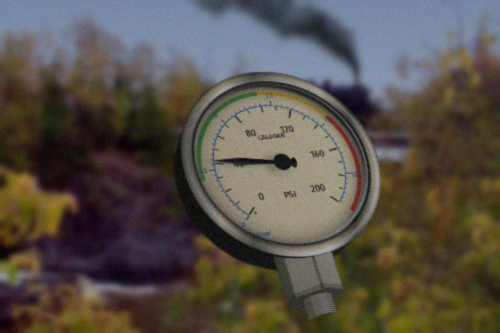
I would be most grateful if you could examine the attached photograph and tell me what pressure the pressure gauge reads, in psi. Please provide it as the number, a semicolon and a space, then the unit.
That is 40; psi
